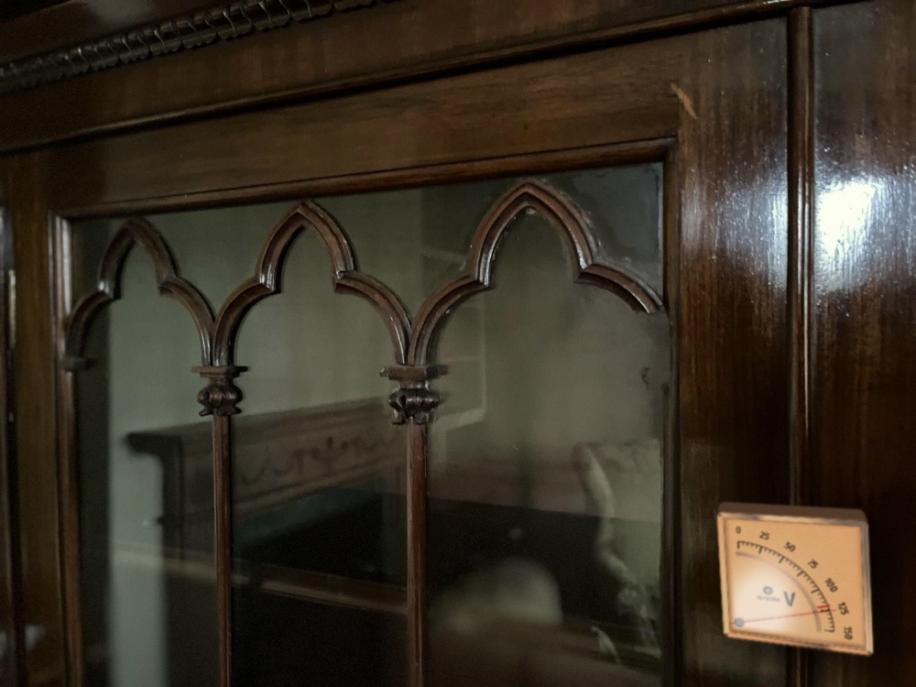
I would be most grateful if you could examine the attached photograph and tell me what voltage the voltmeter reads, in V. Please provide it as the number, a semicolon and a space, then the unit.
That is 125; V
